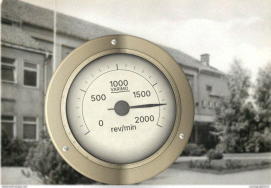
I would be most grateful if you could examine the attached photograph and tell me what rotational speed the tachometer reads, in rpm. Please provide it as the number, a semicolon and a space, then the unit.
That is 1750; rpm
